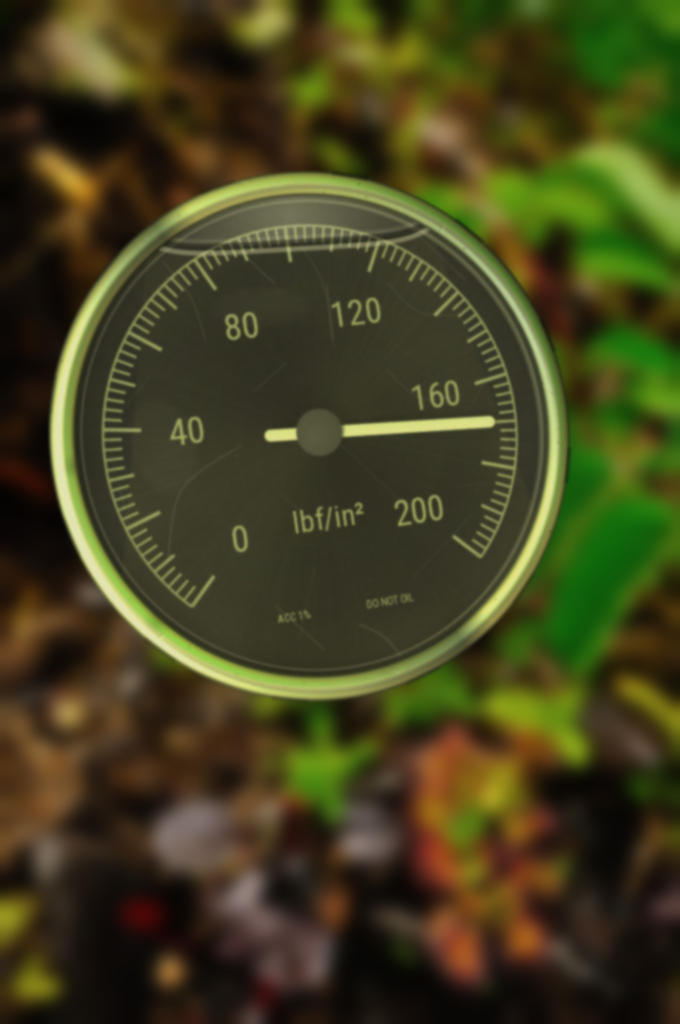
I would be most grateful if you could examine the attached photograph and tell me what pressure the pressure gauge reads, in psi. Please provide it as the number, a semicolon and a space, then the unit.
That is 170; psi
